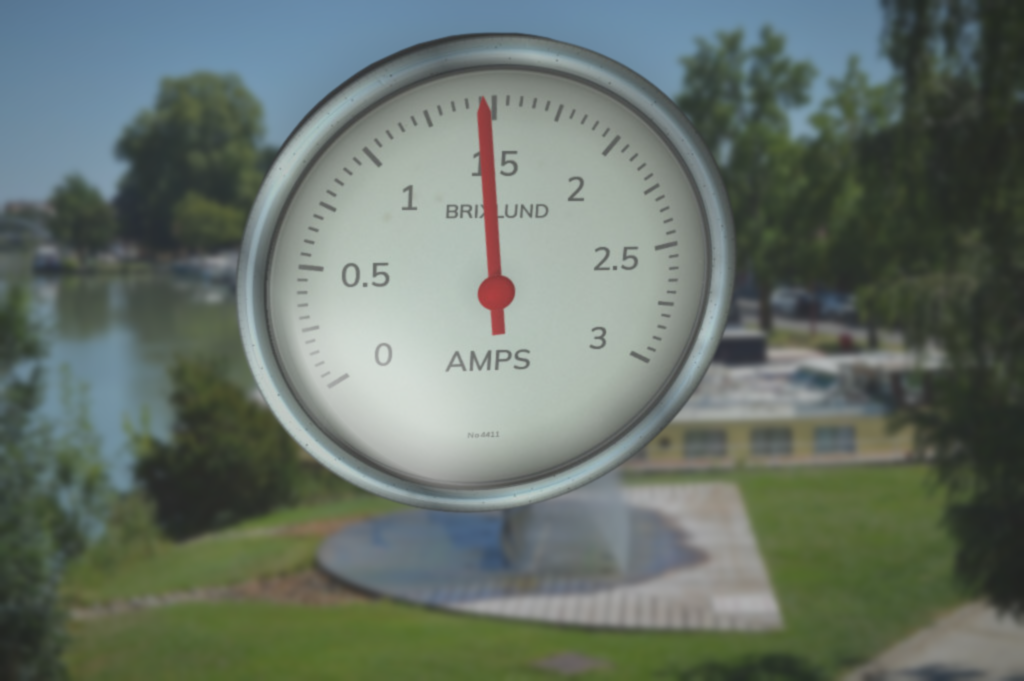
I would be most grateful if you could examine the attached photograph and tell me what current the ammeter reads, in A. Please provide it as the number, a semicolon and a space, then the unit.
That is 1.45; A
